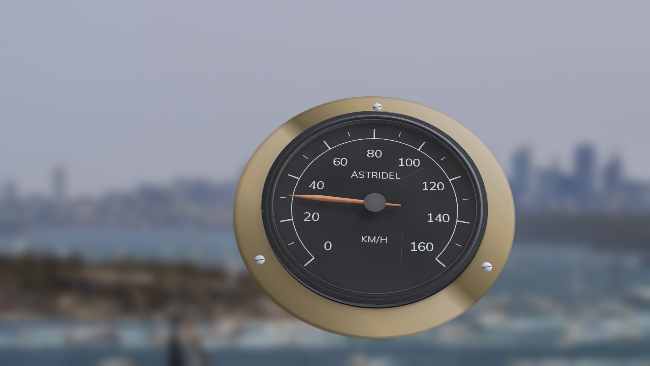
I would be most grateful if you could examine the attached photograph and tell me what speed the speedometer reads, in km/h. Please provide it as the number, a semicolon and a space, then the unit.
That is 30; km/h
